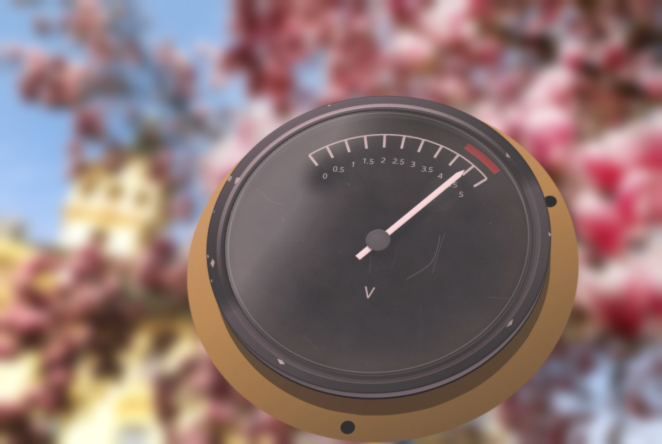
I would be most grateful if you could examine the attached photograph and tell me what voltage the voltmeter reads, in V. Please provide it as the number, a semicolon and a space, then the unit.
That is 4.5; V
